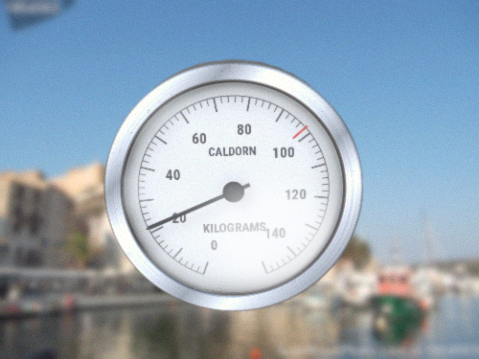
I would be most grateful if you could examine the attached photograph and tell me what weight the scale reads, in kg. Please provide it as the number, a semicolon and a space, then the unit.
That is 22; kg
